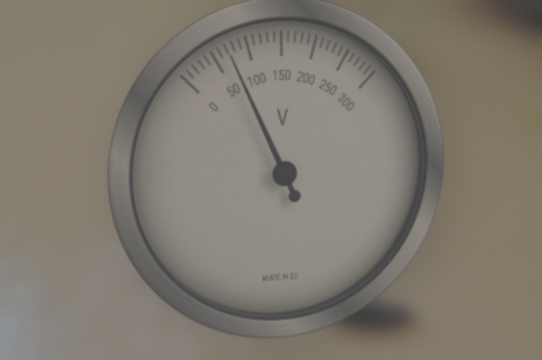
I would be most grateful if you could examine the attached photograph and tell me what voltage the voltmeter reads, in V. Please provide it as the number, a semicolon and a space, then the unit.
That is 70; V
